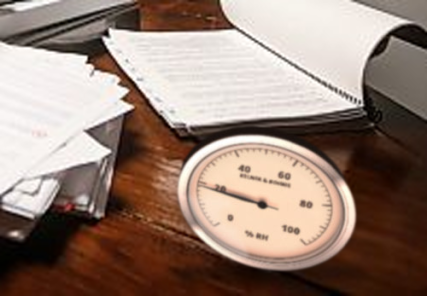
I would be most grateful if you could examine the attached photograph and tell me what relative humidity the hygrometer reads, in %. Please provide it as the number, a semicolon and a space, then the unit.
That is 20; %
